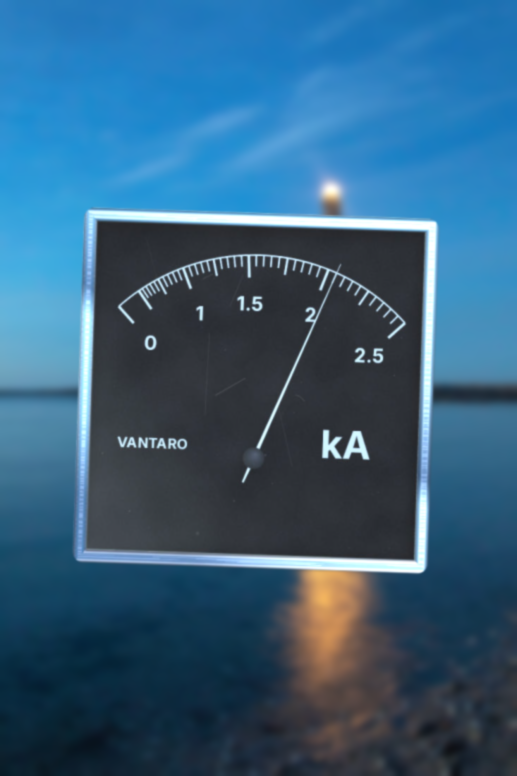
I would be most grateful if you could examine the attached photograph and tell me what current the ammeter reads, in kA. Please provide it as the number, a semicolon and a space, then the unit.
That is 2.05; kA
